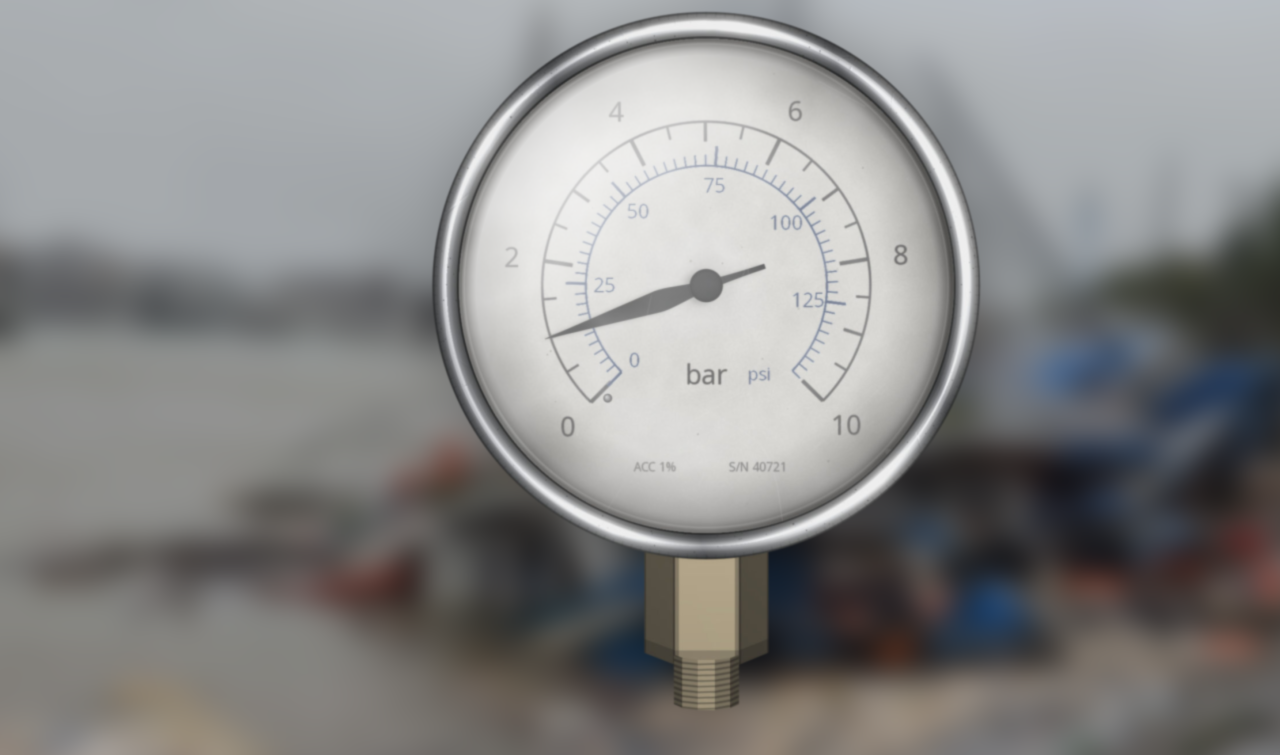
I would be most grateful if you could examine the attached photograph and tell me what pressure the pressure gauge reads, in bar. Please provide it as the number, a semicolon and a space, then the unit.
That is 1; bar
